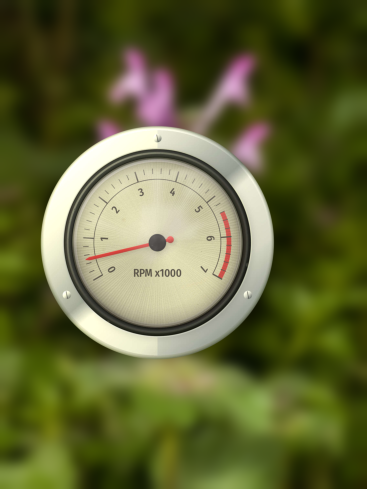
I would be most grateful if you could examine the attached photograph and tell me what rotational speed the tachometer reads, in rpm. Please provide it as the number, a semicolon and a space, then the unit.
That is 500; rpm
